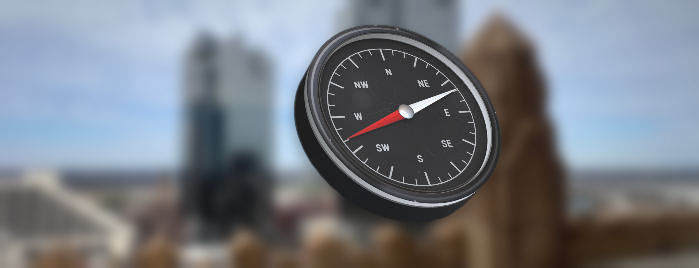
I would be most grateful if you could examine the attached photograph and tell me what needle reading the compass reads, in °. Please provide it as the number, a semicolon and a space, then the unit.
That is 250; °
